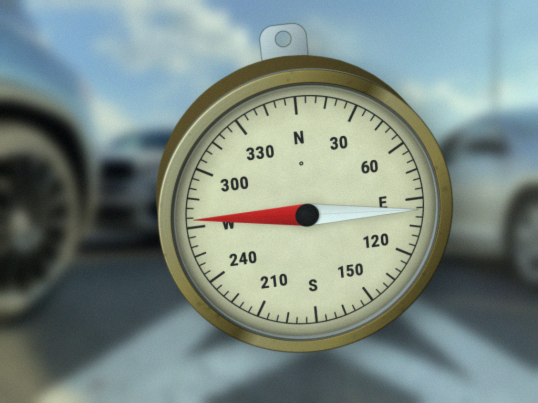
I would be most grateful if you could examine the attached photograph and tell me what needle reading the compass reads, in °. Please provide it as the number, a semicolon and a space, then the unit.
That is 275; °
